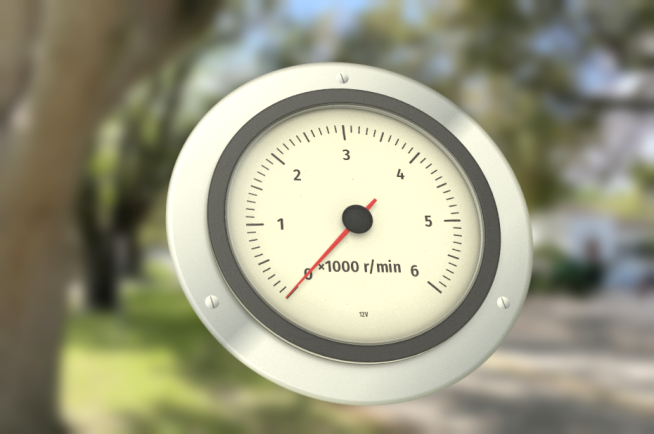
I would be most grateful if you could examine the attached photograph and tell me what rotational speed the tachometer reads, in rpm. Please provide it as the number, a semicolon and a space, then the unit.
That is 0; rpm
